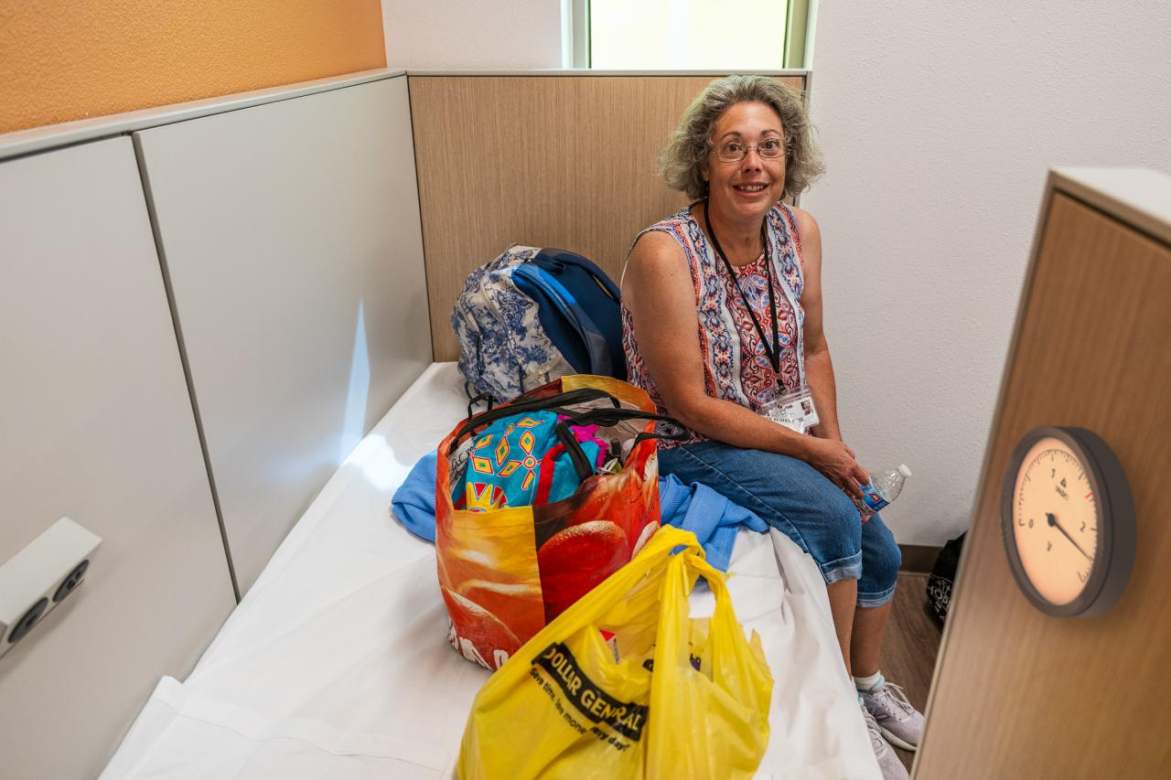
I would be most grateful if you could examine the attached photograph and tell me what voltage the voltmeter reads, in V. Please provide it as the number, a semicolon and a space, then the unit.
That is 2.25; V
